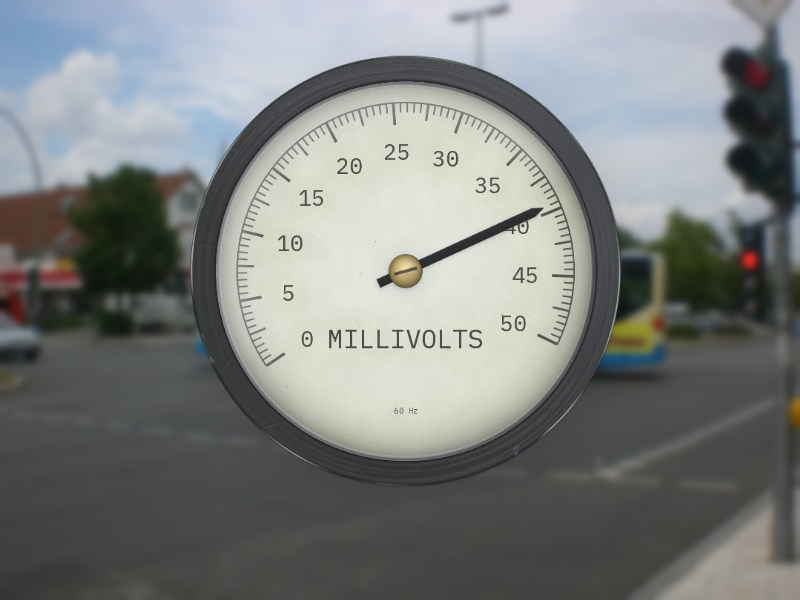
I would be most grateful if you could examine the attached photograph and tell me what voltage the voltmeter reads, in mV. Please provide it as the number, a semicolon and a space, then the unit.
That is 39.5; mV
